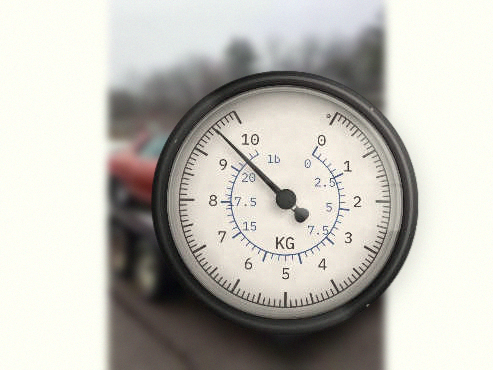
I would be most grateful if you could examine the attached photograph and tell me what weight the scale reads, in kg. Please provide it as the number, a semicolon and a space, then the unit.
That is 9.5; kg
